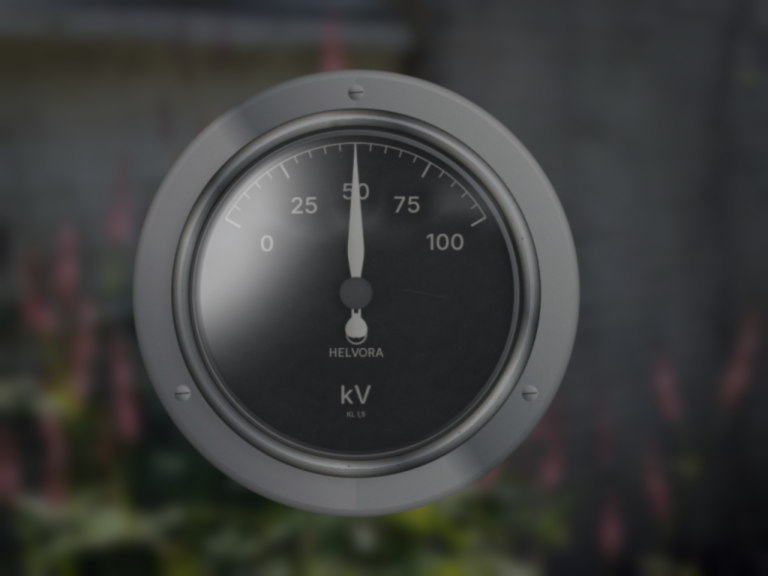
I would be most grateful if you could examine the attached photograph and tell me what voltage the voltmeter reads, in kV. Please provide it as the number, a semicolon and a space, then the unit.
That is 50; kV
